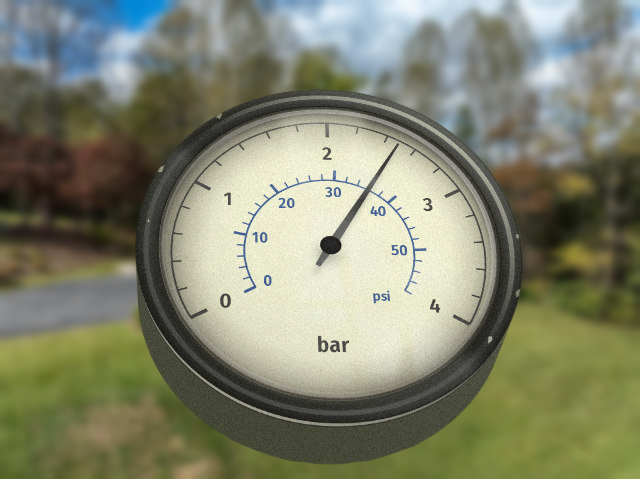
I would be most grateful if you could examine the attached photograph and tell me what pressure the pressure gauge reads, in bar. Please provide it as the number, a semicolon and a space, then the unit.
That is 2.5; bar
